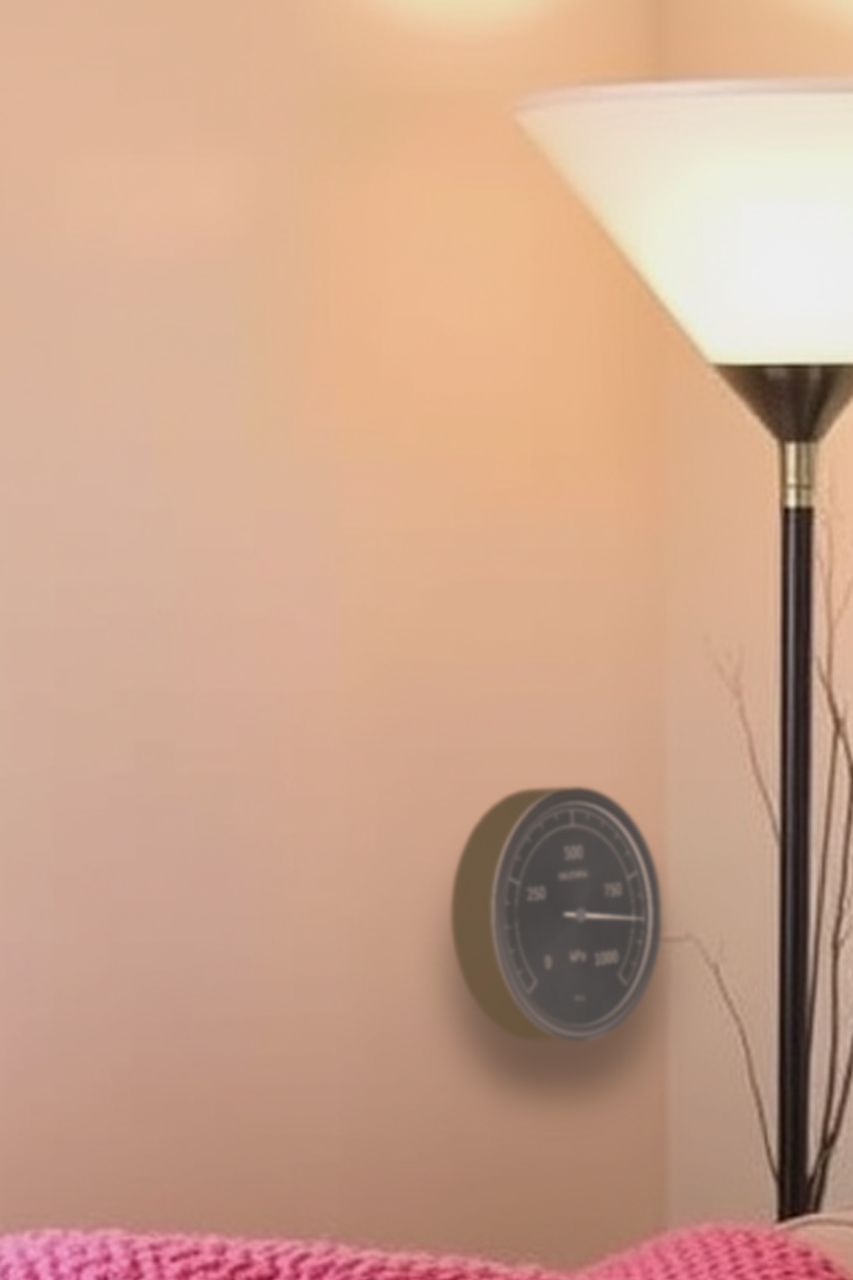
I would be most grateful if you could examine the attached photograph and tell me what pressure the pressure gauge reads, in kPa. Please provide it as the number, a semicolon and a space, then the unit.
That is 850; kPa
